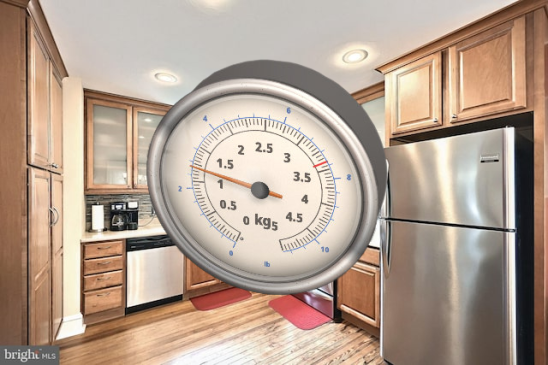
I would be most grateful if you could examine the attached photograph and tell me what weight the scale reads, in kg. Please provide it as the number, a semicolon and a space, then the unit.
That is 1.25; kg
